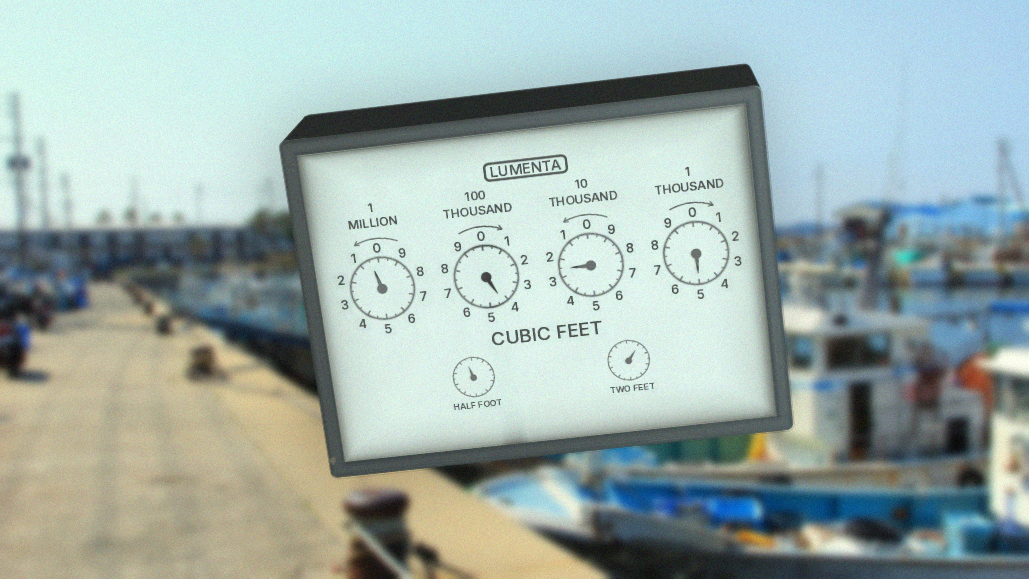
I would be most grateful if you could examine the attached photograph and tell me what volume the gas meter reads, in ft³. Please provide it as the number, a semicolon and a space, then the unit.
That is 42500; ft³
